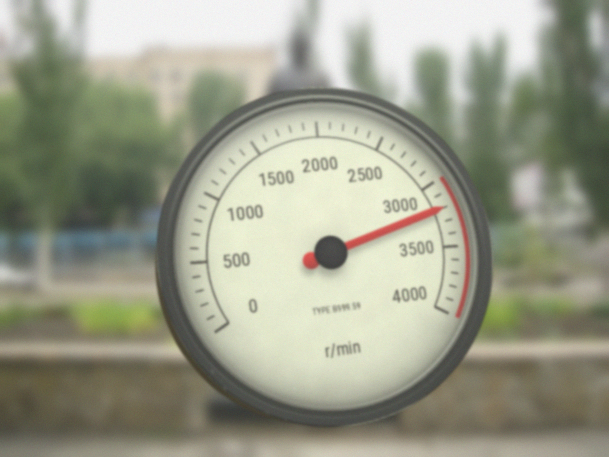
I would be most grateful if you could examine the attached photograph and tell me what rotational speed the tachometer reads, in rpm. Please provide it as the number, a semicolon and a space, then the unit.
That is 3200; rpm
